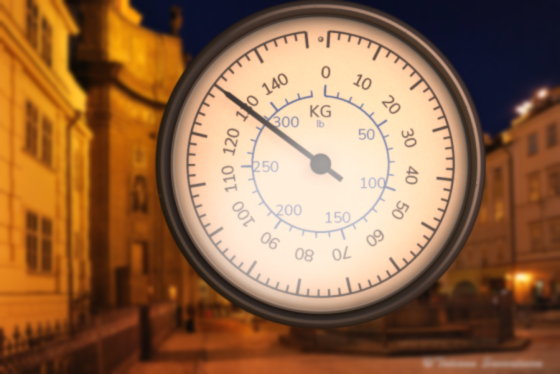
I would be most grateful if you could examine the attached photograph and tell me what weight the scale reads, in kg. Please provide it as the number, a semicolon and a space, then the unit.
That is 130; kg
